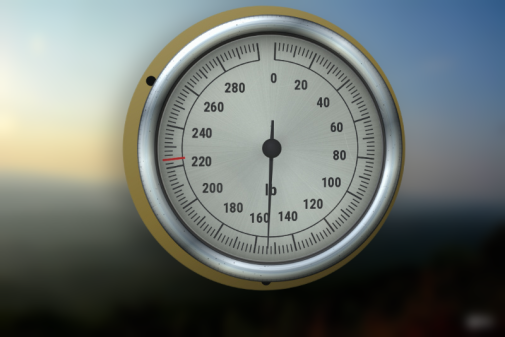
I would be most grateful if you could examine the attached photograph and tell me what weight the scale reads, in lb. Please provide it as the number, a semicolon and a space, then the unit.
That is 154; lb
